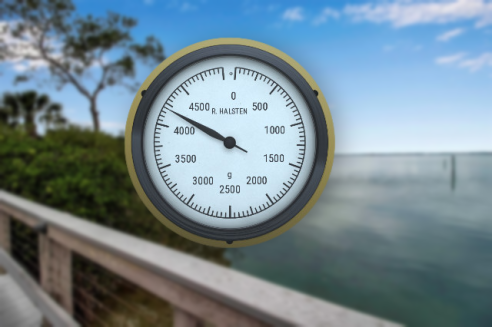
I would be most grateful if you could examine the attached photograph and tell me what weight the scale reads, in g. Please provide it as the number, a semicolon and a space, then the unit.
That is 4200; g
